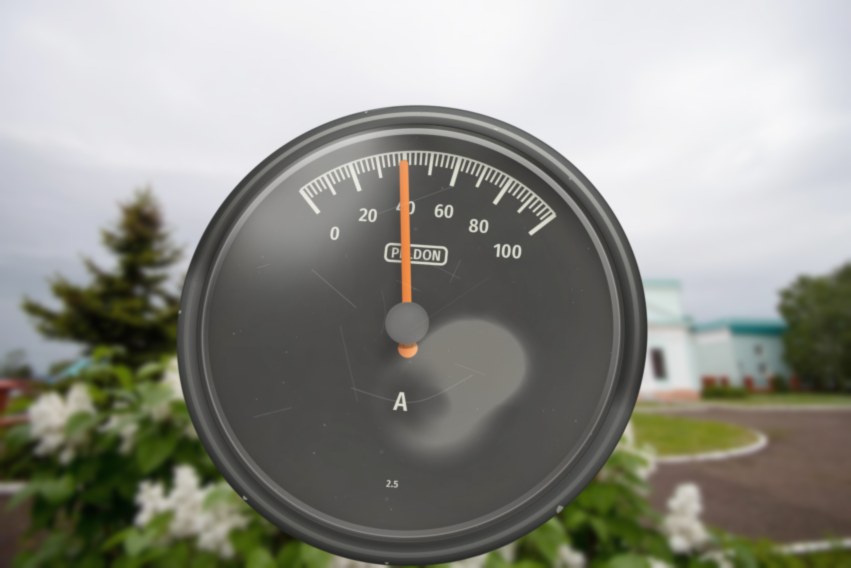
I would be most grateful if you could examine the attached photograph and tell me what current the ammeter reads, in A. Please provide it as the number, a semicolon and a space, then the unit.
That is 40; A
